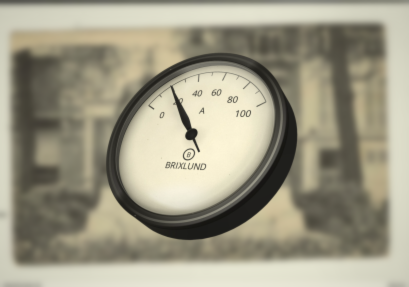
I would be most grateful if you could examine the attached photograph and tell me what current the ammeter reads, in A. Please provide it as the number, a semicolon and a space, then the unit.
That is 20; A
